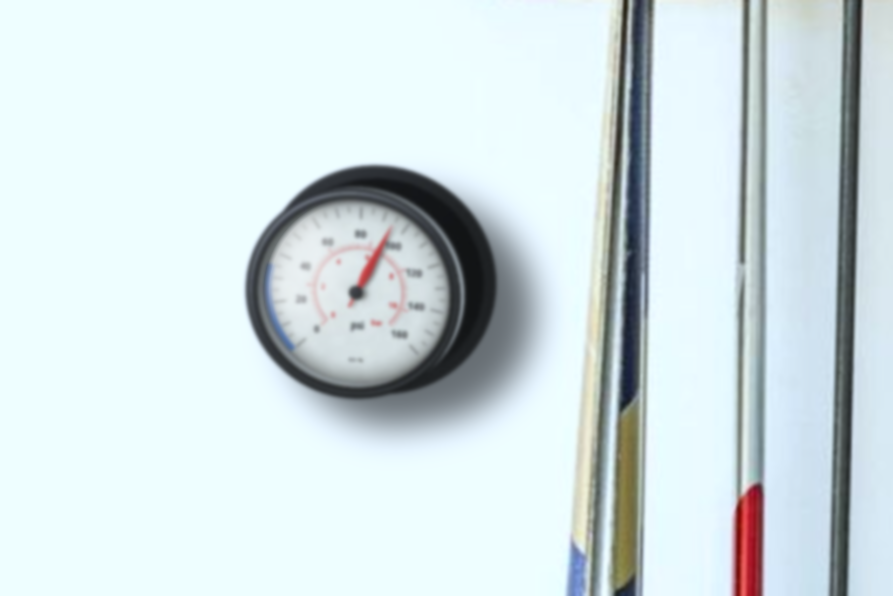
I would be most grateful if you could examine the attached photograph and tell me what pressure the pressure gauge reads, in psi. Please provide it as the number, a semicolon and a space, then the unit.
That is 95; psi
